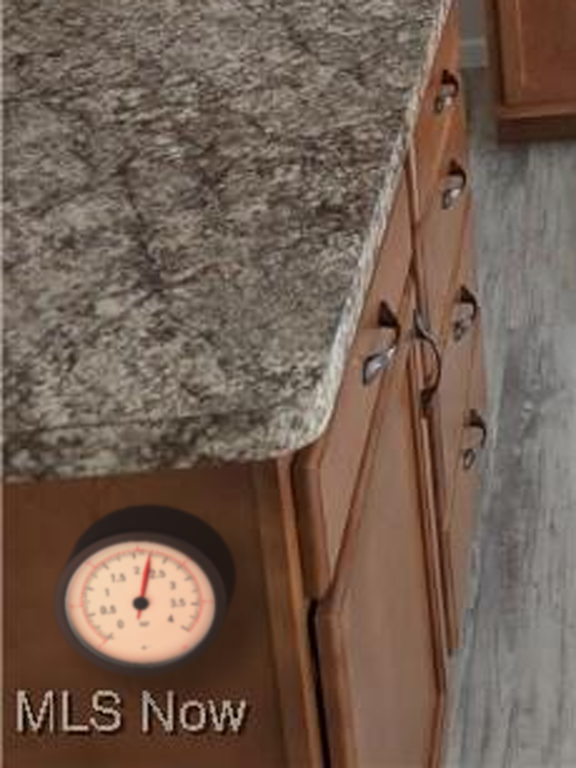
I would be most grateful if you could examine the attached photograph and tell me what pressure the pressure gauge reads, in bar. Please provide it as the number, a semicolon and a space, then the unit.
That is 2.25; bar
